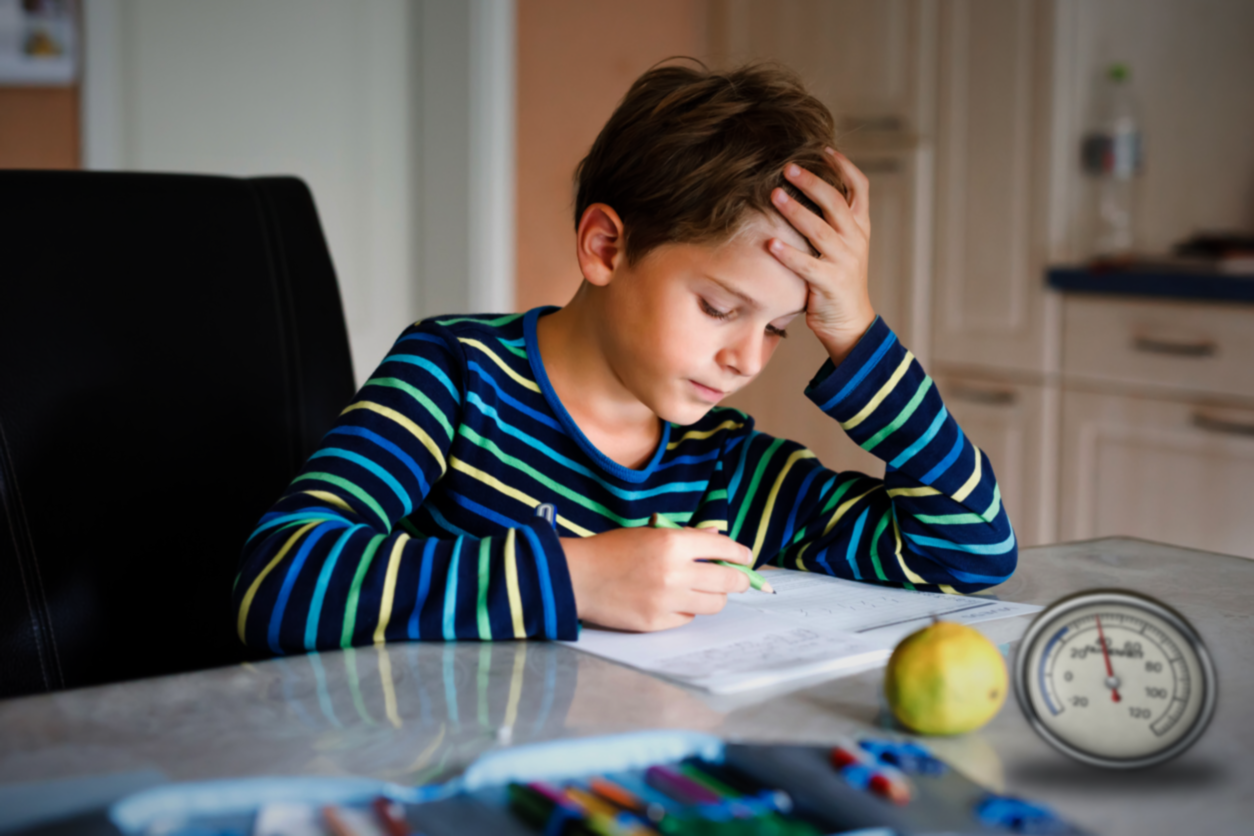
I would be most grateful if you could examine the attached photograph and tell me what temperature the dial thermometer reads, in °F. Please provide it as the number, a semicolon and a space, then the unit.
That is 40; °F
